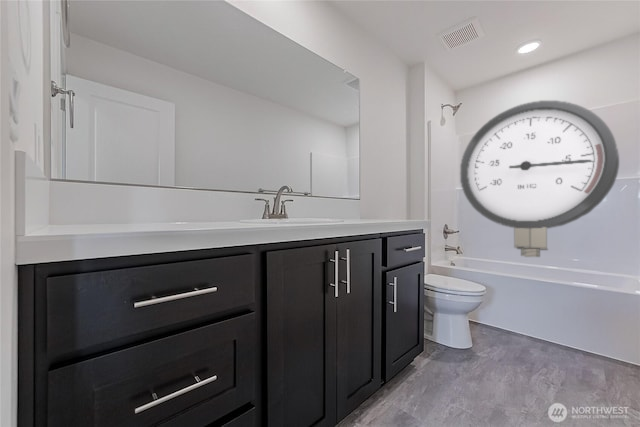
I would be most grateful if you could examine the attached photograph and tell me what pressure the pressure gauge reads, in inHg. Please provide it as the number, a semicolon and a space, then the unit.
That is -4; inHg
